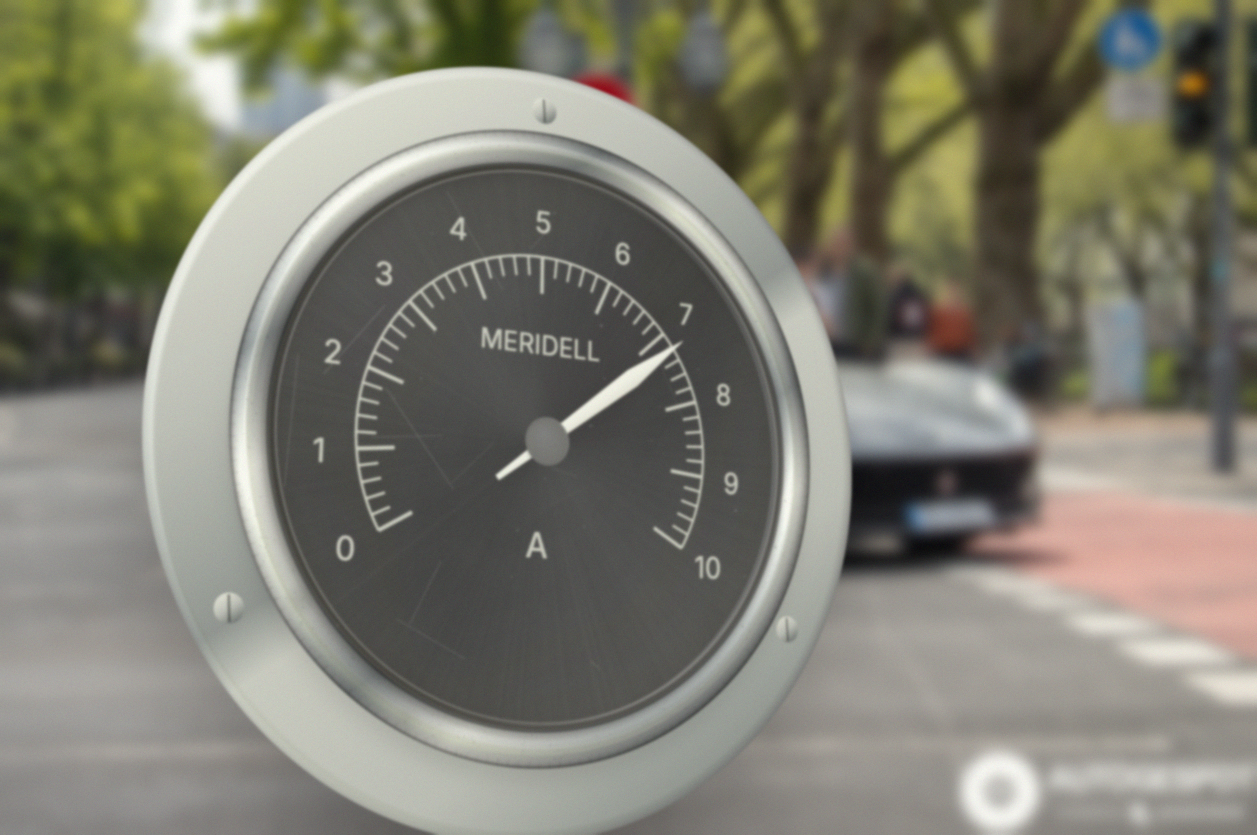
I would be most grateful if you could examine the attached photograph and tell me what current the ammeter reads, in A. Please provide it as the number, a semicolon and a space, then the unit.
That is 7.2; A
